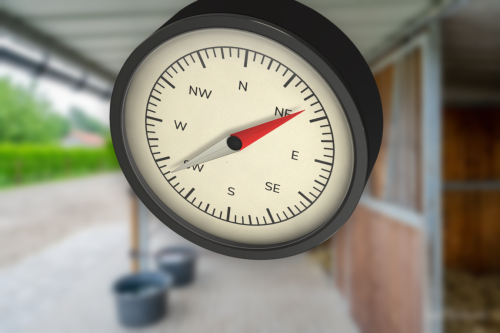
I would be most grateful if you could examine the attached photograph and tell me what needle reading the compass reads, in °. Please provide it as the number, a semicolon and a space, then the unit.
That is 50; °
